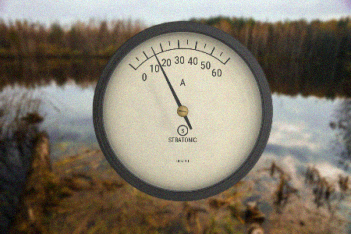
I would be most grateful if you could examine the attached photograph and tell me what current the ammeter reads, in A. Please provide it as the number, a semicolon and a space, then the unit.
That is 15; A
